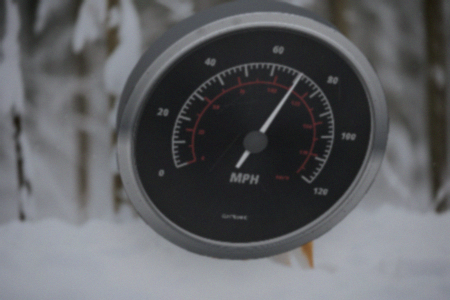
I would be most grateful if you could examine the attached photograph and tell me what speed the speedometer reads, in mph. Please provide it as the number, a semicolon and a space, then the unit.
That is 70; mph
